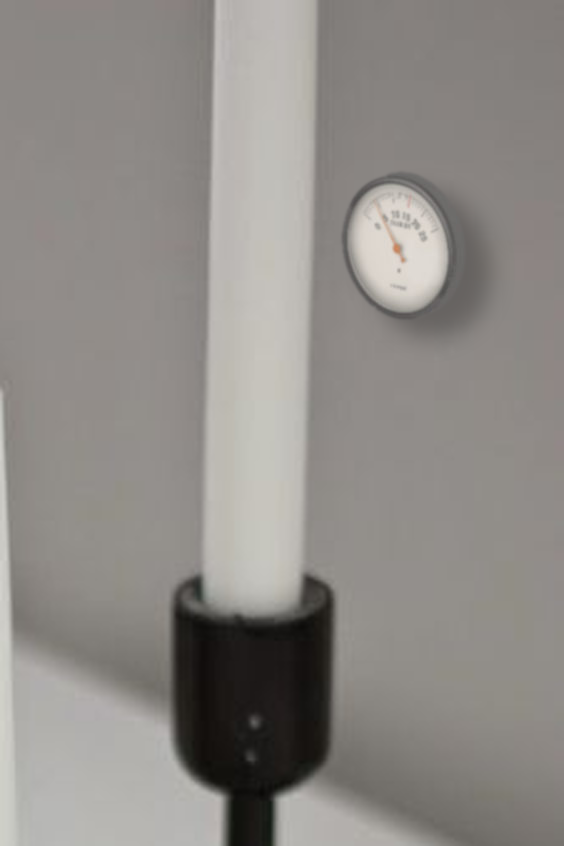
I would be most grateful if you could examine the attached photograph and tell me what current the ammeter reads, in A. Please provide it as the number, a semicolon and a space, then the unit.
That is 5; A
